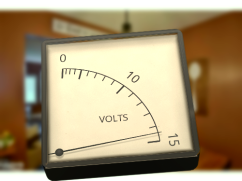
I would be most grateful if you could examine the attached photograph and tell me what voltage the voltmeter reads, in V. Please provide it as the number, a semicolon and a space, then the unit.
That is 14.5; V
